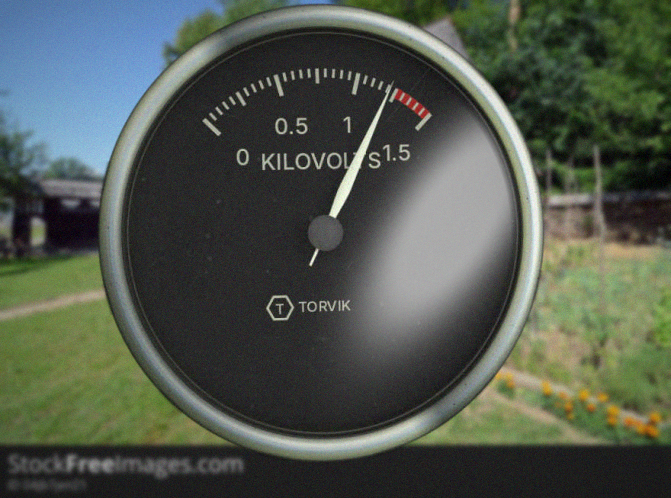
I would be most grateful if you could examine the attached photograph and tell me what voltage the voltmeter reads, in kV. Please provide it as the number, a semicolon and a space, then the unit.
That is 1.2; kV
